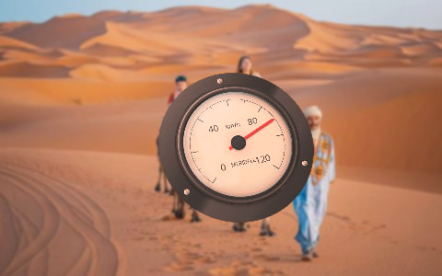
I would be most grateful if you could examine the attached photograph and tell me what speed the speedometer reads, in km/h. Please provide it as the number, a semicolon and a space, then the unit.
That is 90; km/h
